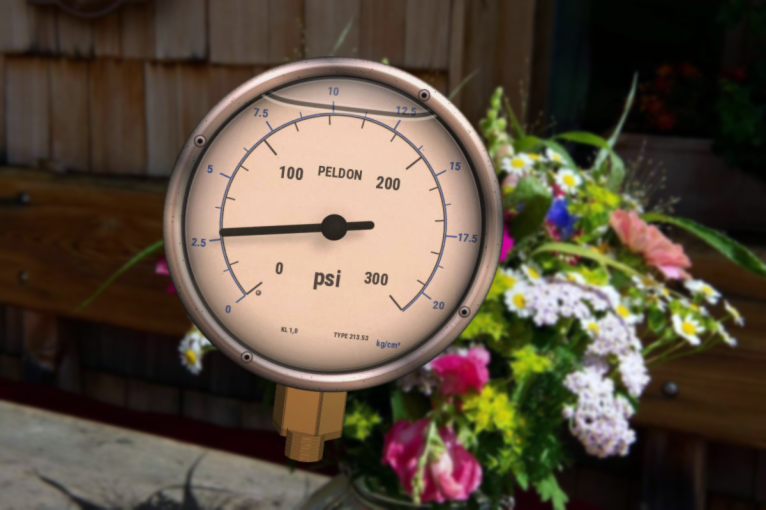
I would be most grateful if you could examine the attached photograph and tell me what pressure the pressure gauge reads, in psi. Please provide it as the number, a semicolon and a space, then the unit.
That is 40; psi
